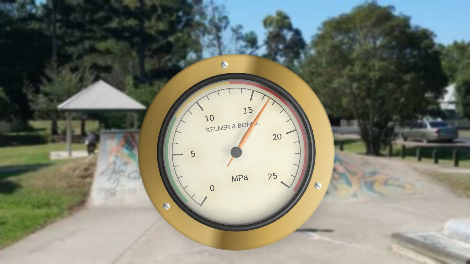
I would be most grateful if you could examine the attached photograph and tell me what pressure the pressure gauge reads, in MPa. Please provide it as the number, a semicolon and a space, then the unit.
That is 16.5; MPa
